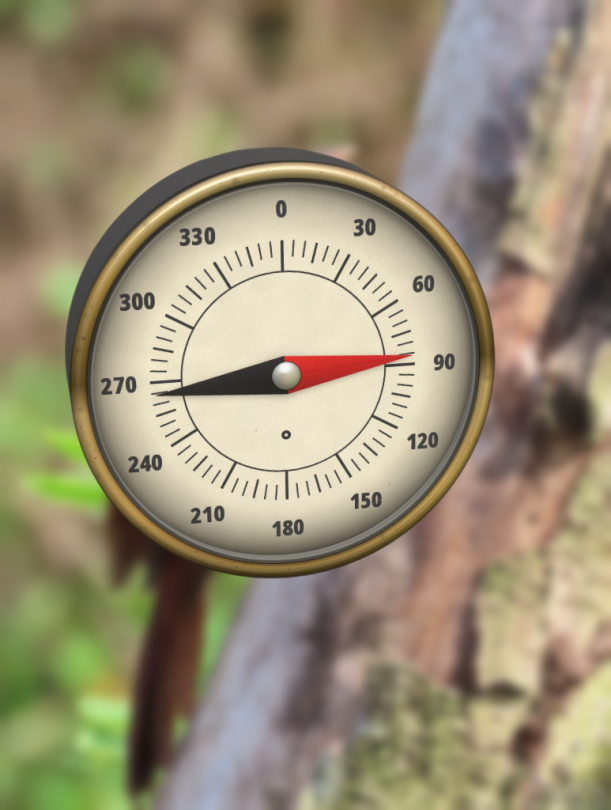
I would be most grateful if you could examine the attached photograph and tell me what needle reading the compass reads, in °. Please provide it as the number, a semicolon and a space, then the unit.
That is 85; °
